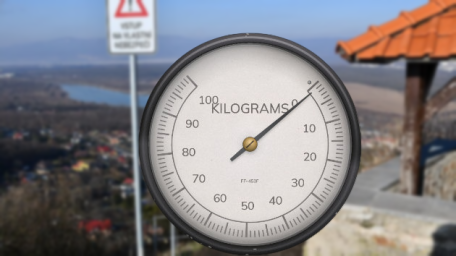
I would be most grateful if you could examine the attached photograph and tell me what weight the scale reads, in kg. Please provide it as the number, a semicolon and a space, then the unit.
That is 1; kg
